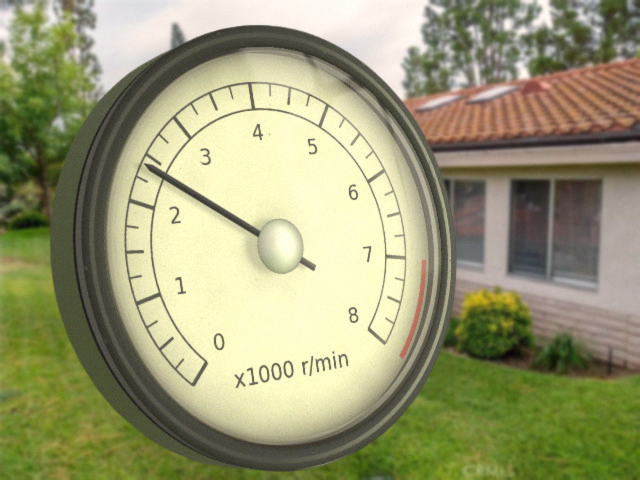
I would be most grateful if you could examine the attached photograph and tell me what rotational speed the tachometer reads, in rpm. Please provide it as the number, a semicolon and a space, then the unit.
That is 2375; rpm
